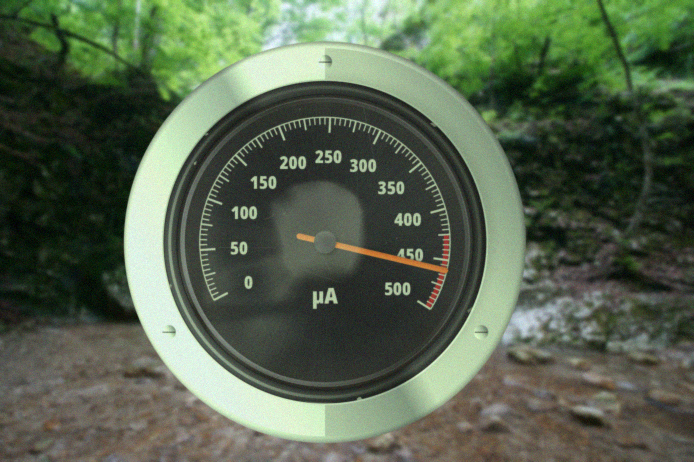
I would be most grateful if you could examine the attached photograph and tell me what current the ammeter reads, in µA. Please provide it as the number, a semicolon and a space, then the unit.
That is 460; µA
